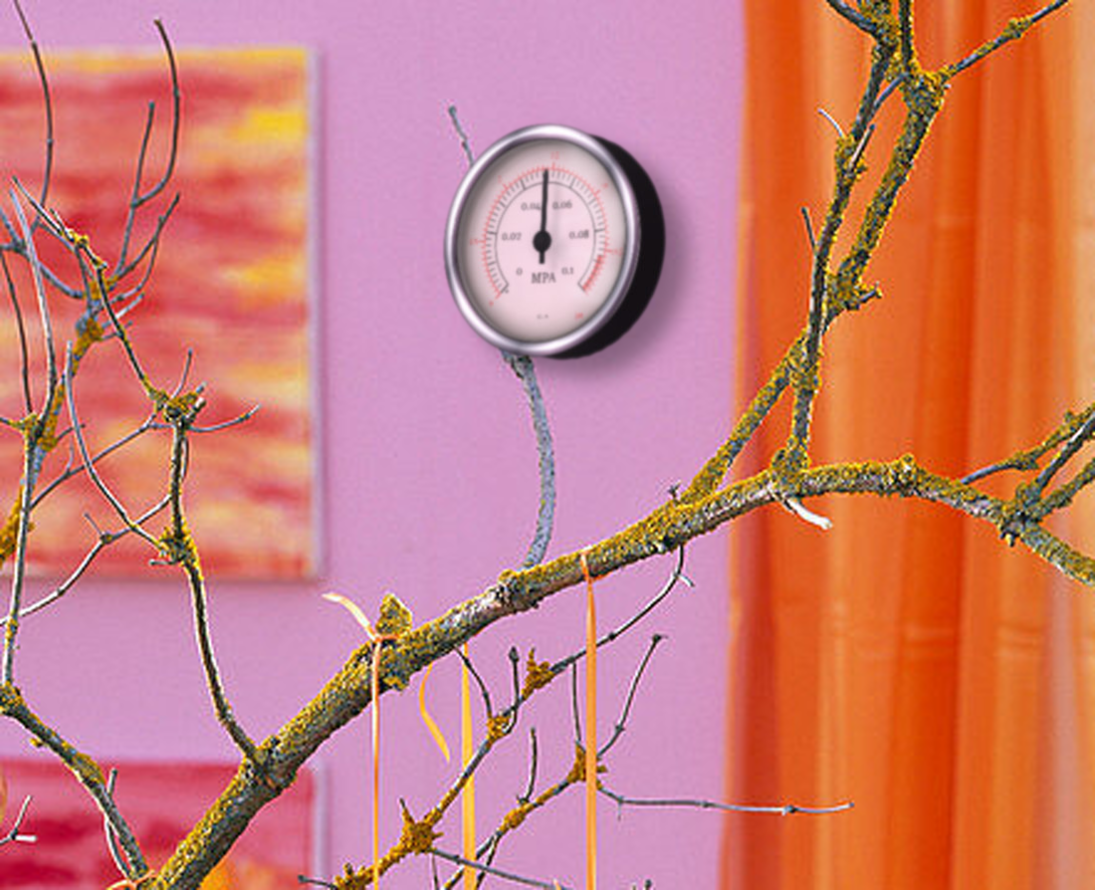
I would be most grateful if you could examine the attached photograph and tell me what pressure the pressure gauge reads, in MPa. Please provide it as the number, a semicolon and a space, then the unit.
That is 0.05; MPa
